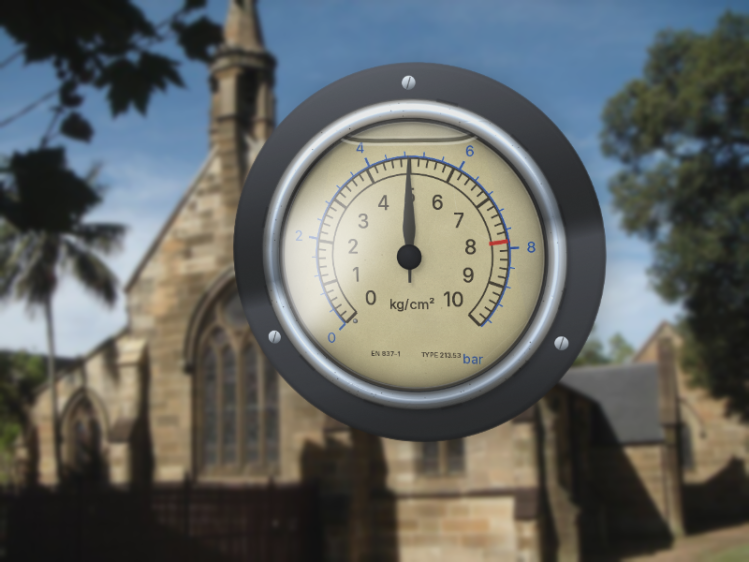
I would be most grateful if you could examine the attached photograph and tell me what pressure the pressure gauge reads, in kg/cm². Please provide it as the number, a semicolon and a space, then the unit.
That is 5; kg/cm²
